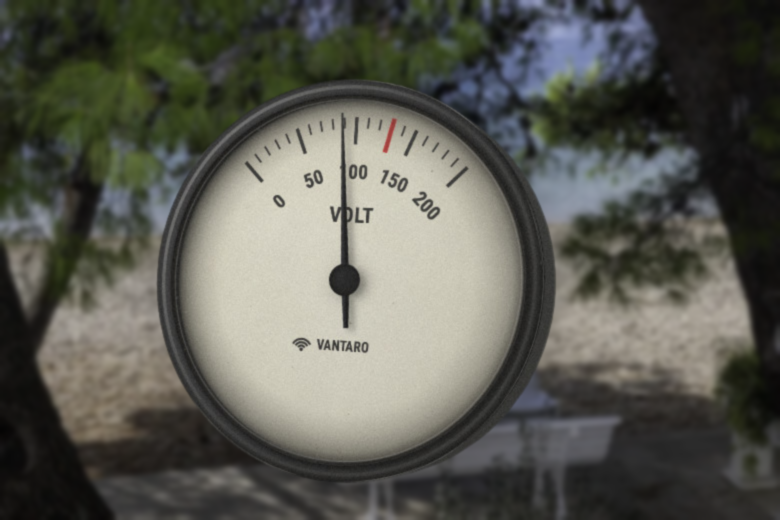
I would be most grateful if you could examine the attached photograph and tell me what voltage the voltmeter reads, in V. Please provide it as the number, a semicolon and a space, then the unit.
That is 90; V
